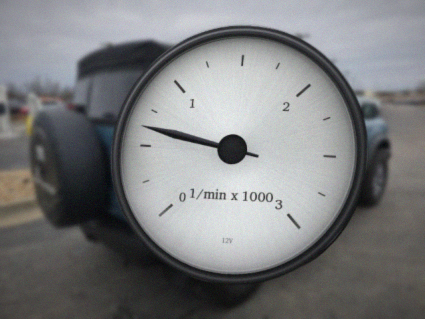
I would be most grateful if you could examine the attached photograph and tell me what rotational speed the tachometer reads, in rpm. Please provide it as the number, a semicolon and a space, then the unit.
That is 625; rpm
